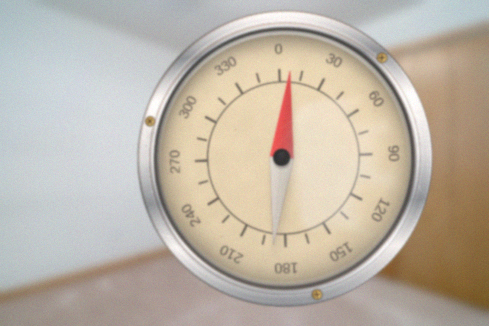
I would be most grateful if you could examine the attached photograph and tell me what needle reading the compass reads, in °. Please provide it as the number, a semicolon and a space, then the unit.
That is 7.5; °
